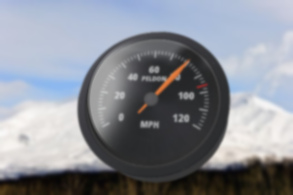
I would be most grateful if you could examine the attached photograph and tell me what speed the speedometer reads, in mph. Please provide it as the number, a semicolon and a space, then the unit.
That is 80; mph
